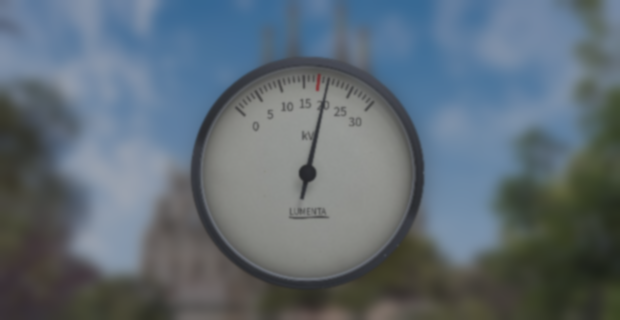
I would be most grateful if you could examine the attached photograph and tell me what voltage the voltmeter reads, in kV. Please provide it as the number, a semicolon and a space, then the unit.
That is 20; kV
